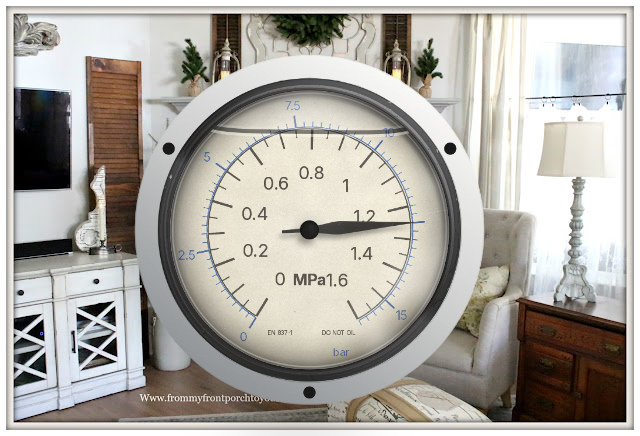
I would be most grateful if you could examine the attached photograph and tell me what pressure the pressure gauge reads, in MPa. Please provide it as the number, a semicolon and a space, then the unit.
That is 1.25; MPa
